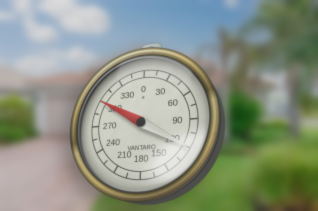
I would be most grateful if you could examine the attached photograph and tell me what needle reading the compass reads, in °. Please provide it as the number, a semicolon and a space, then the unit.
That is 300; °
